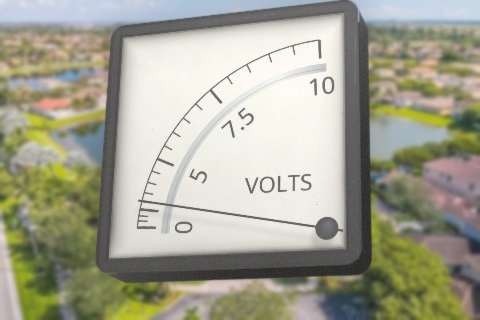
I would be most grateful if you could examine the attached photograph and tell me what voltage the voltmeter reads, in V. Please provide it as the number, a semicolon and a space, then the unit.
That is 3; V
